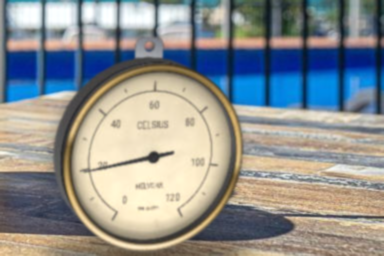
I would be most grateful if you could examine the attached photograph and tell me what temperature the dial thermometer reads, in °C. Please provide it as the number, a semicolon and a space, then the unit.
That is 20; °C
